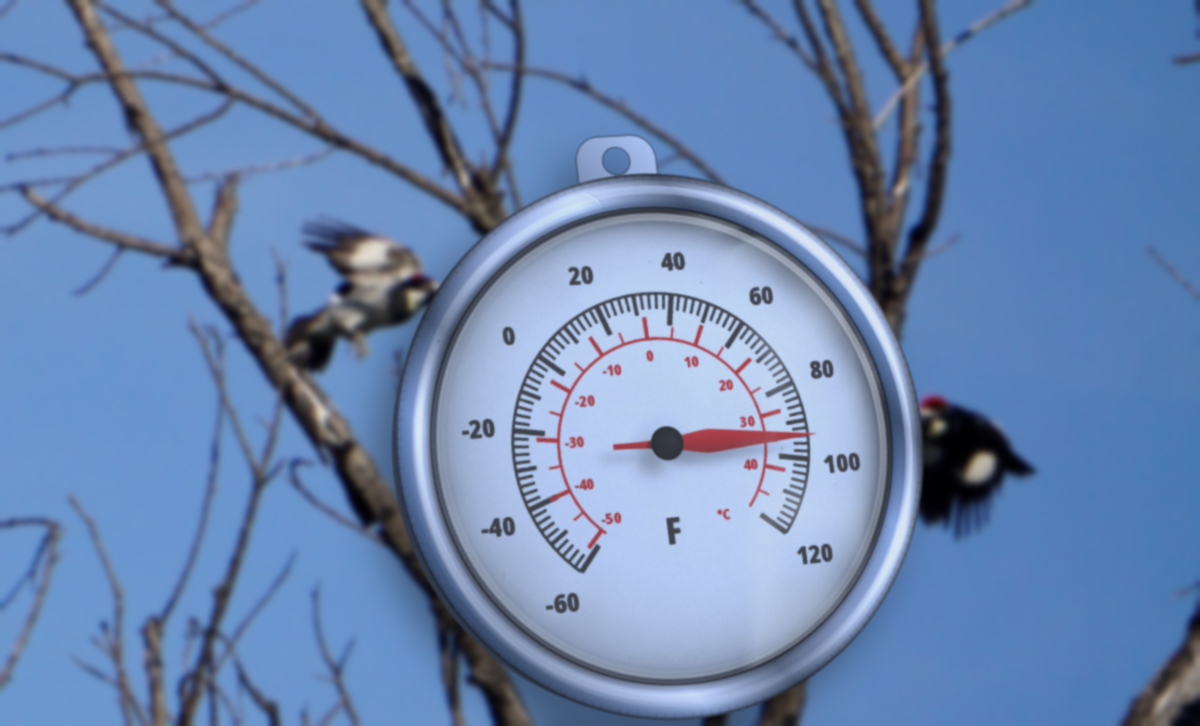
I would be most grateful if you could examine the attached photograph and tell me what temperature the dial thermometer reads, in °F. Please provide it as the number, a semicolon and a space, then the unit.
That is 94; °F
